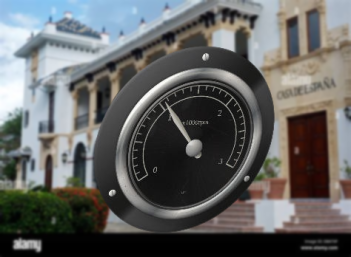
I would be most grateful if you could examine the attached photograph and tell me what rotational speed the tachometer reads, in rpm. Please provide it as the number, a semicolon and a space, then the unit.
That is 1050; rpm
